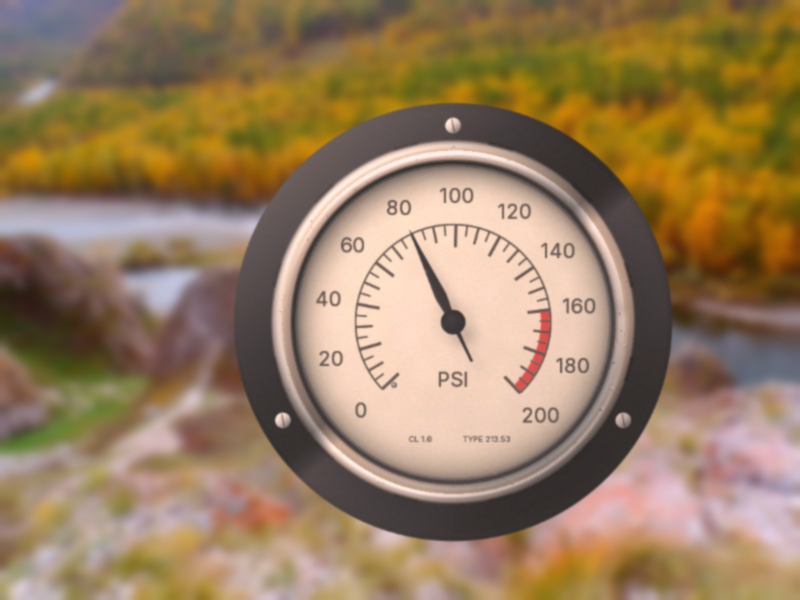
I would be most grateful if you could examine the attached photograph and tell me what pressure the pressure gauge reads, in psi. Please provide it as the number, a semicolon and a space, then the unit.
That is 80; psi
